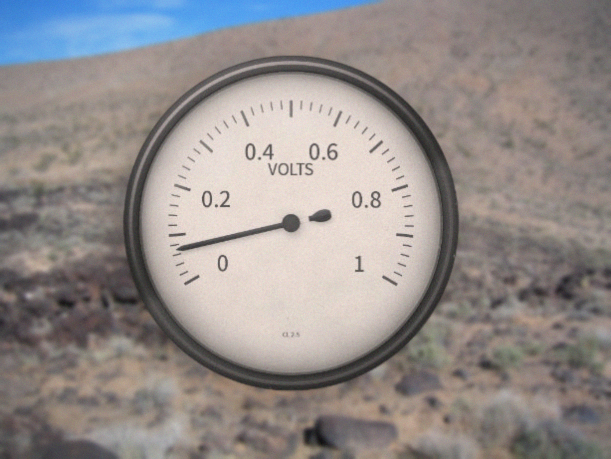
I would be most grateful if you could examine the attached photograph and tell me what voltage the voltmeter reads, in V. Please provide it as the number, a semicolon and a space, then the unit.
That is 0.07; V
